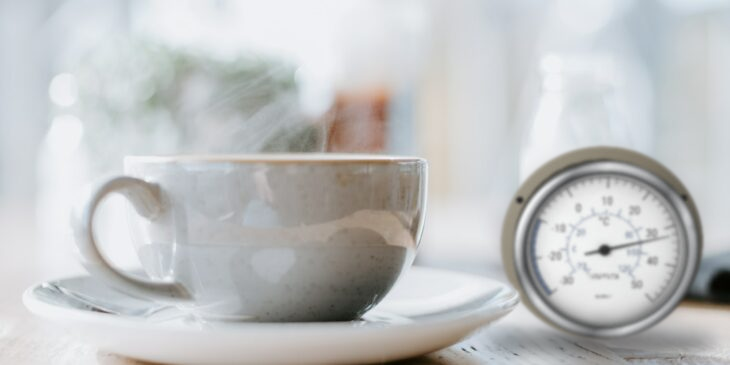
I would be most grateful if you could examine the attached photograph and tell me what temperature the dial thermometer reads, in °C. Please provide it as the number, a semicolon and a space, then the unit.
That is 32; °C
